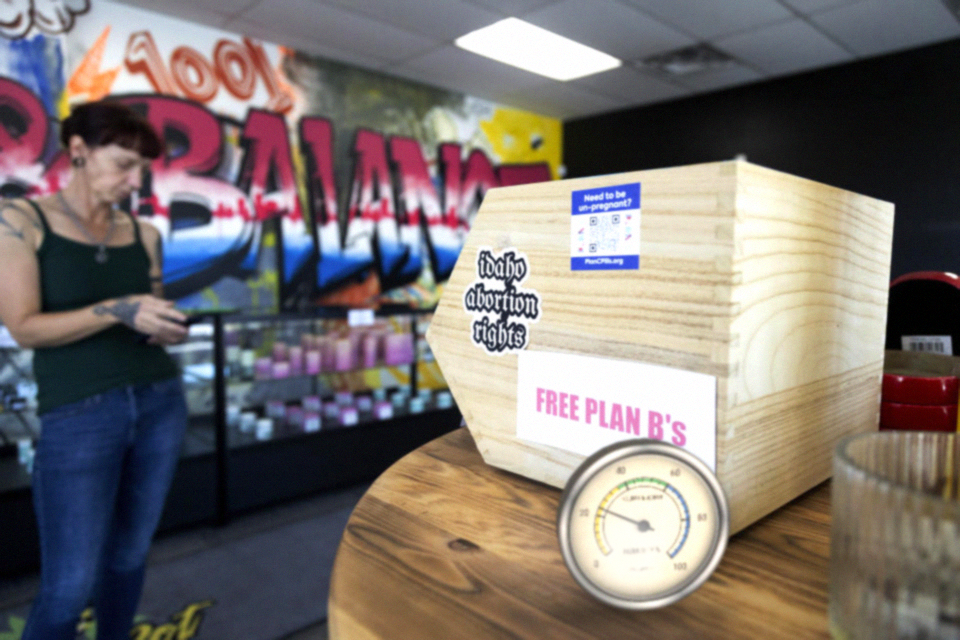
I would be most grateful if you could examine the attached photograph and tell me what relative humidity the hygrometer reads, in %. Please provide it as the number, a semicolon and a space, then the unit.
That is 24; %
